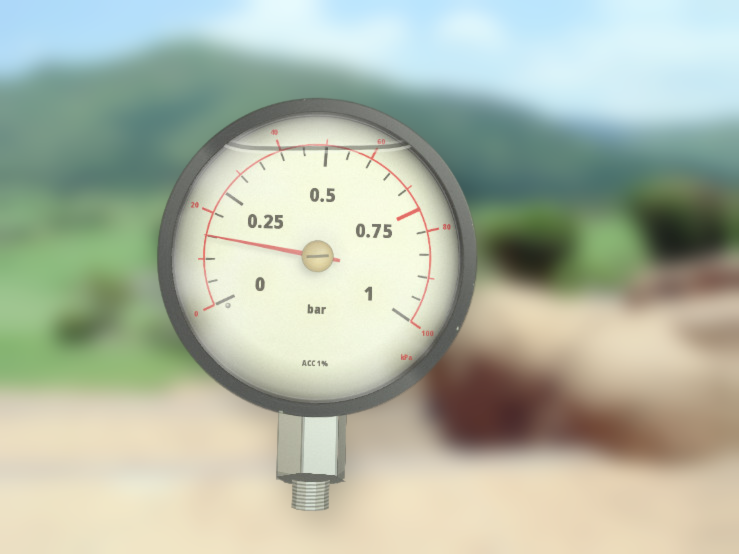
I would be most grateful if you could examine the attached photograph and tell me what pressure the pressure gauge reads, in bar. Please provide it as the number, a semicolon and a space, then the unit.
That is 0.15; bar
